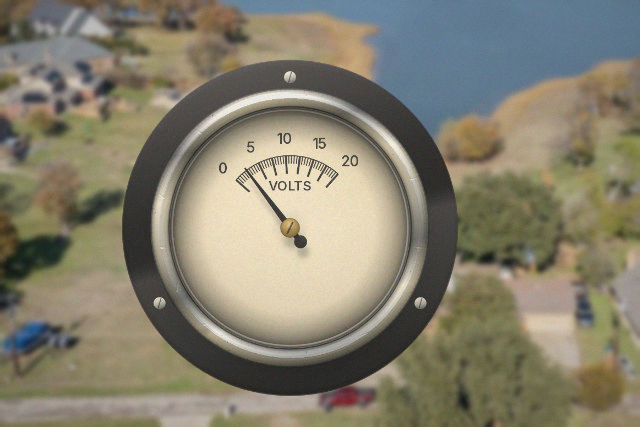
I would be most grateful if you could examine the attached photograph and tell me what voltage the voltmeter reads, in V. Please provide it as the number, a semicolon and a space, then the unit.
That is 2.5; V
